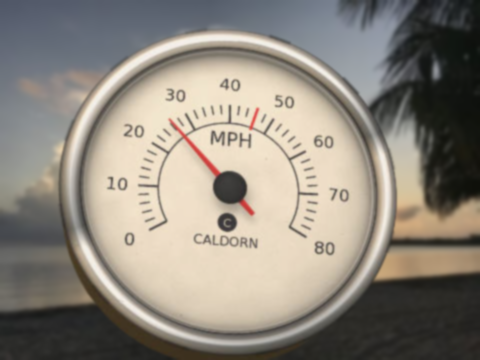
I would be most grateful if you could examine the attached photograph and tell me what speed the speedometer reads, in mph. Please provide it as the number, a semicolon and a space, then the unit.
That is 26; mph
